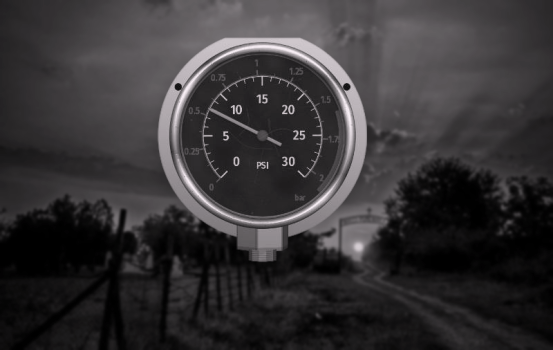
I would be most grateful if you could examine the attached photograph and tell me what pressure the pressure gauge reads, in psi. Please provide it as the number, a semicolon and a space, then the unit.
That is 8; psi
